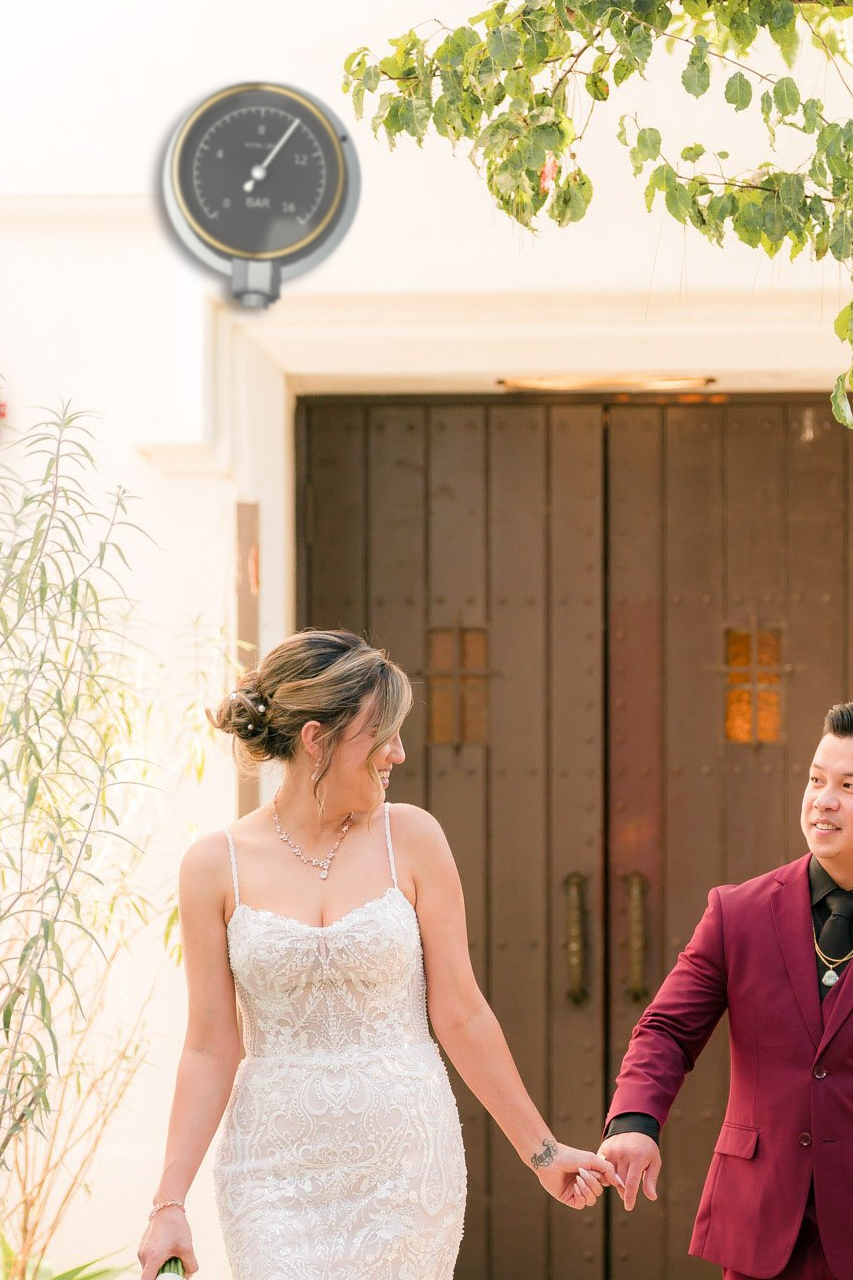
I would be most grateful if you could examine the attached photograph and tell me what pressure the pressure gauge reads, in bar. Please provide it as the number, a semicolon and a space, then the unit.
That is 10; bar
